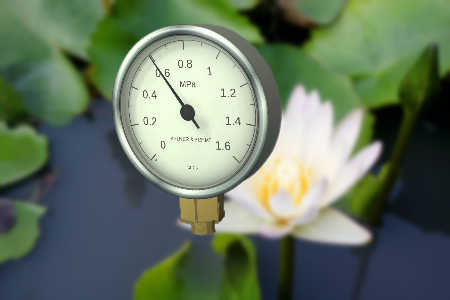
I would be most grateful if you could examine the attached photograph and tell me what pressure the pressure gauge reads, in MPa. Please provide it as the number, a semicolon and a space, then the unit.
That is 0.6; MPa
